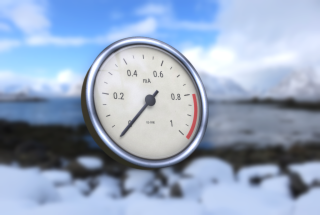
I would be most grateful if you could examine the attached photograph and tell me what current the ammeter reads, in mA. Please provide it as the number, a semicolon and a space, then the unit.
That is 0; mA
